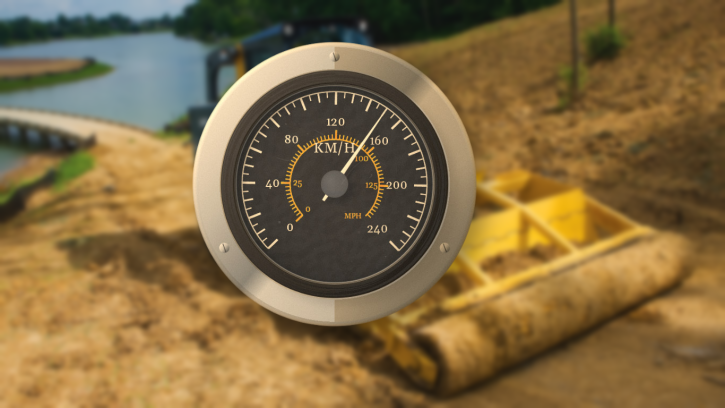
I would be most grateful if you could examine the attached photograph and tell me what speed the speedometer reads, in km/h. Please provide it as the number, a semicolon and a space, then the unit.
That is 150; km/h
